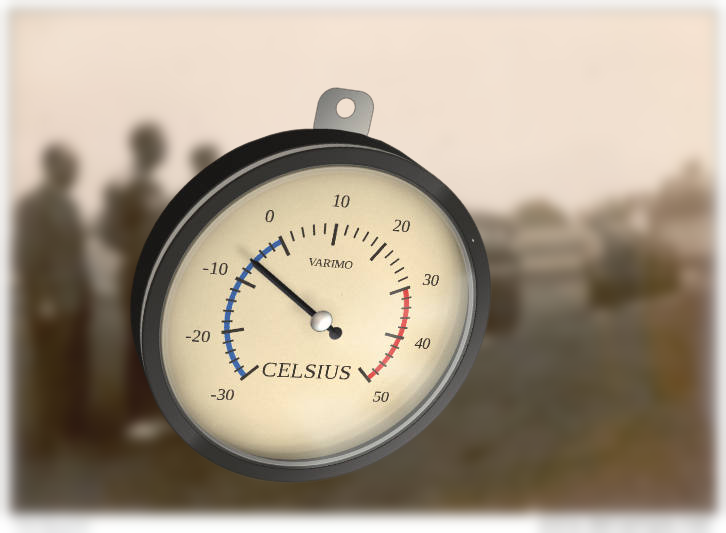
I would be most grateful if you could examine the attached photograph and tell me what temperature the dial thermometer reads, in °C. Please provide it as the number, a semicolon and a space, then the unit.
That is -6; °C
